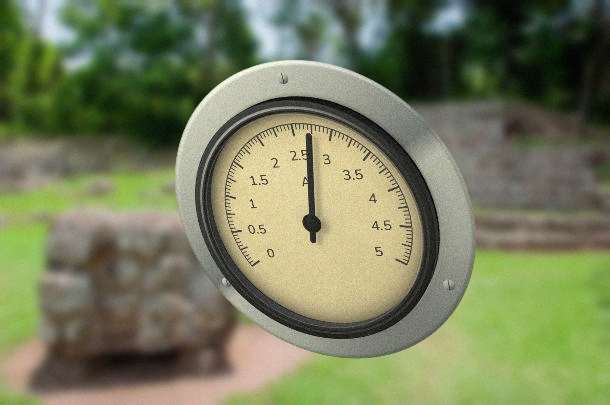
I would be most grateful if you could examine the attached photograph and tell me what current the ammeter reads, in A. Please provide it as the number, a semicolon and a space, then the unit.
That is 2.75; A
